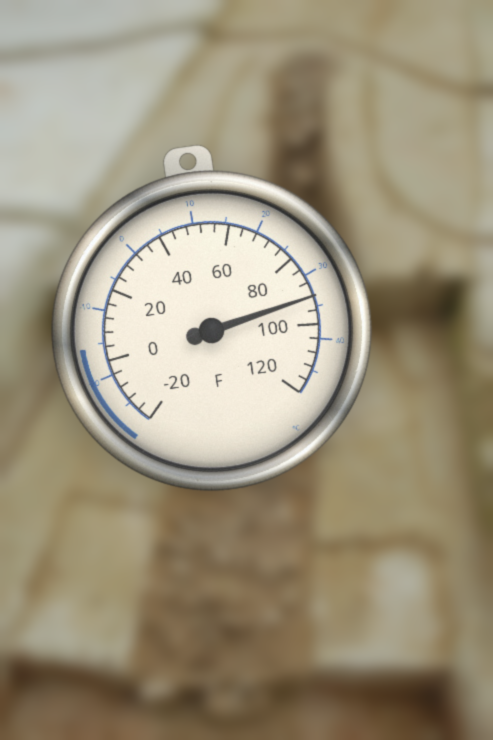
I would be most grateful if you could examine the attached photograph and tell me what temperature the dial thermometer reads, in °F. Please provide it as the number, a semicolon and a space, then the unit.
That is 92; °F
